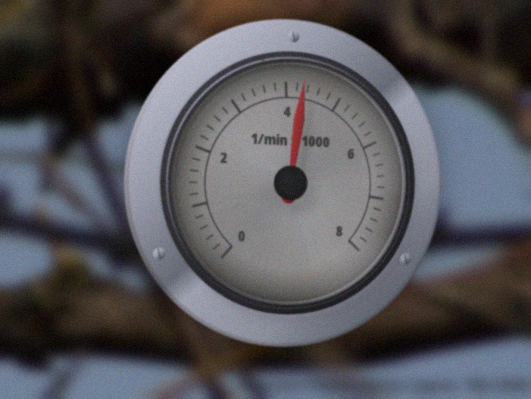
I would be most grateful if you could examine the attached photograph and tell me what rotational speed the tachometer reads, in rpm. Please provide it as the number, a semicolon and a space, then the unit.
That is 4300; rpm
